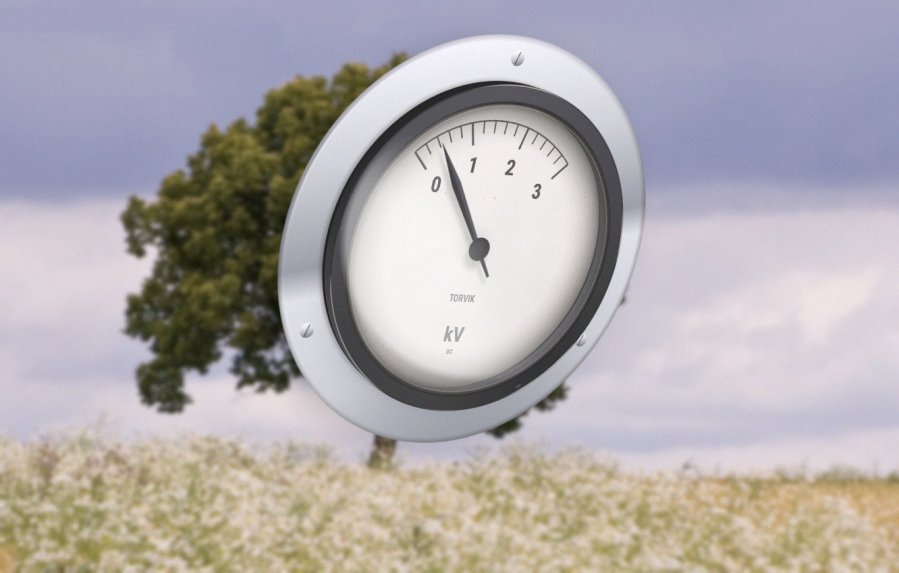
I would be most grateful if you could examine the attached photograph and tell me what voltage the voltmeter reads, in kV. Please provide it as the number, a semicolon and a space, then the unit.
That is 0.4; kV
